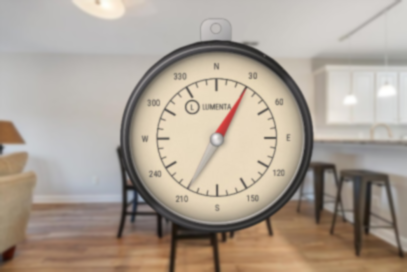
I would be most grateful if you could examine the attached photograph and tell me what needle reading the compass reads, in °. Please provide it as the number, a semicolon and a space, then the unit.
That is 30; °
